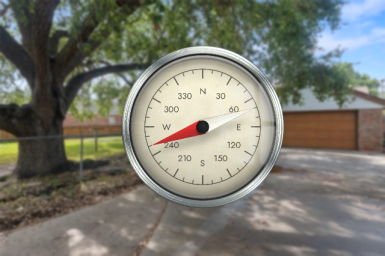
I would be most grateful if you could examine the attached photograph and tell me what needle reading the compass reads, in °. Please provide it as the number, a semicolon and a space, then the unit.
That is 250; °
